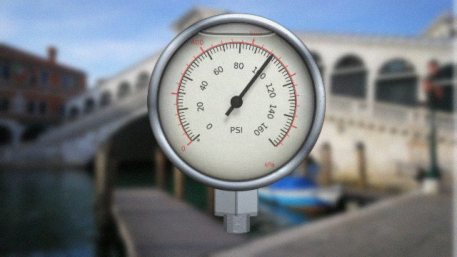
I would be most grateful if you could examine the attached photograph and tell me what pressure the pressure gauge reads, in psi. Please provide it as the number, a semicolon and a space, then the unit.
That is 100; psi
